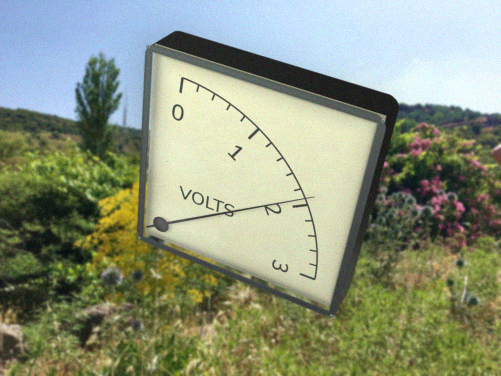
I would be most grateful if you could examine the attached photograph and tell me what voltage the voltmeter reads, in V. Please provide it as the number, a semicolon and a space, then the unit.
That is 1.9; V
